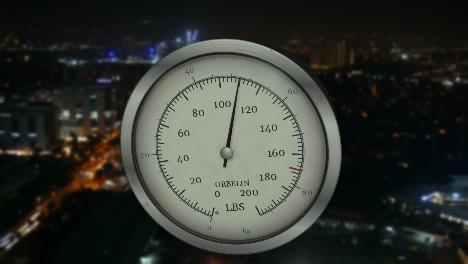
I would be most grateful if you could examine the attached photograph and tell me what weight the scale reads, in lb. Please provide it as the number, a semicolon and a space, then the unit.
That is 110; lb
